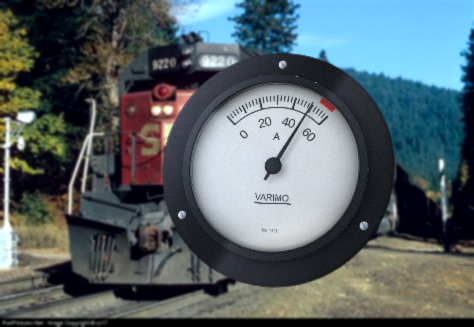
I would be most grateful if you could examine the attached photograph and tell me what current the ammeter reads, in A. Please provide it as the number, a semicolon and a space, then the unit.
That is 50; A
